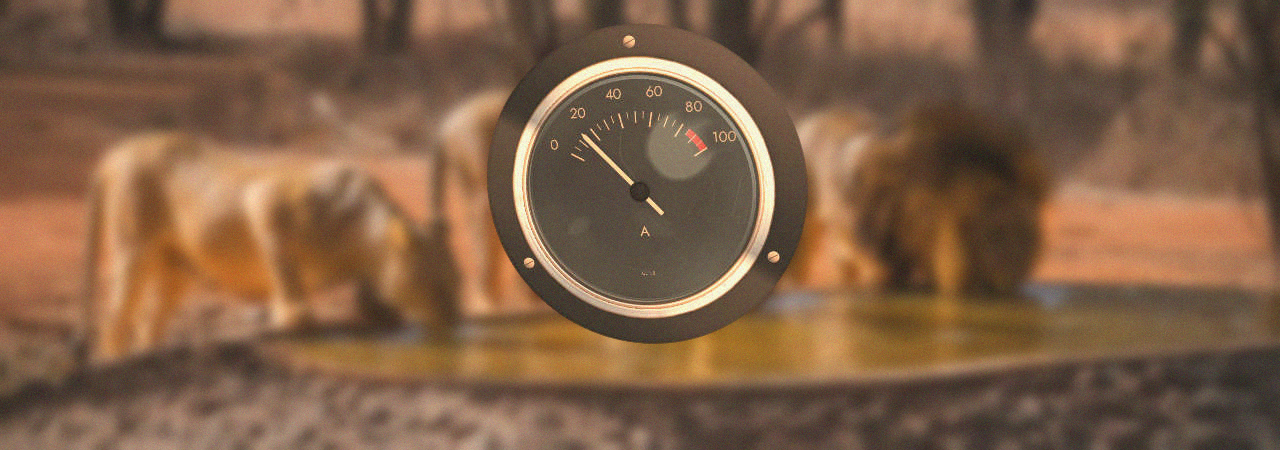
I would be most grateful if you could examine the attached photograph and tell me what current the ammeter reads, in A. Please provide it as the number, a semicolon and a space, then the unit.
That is 15; A
